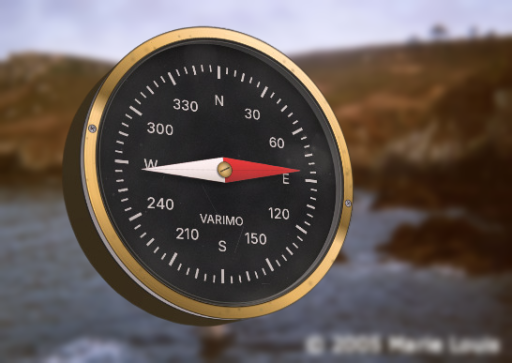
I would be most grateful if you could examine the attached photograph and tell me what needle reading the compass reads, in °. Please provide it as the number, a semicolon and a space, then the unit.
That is 85; °
